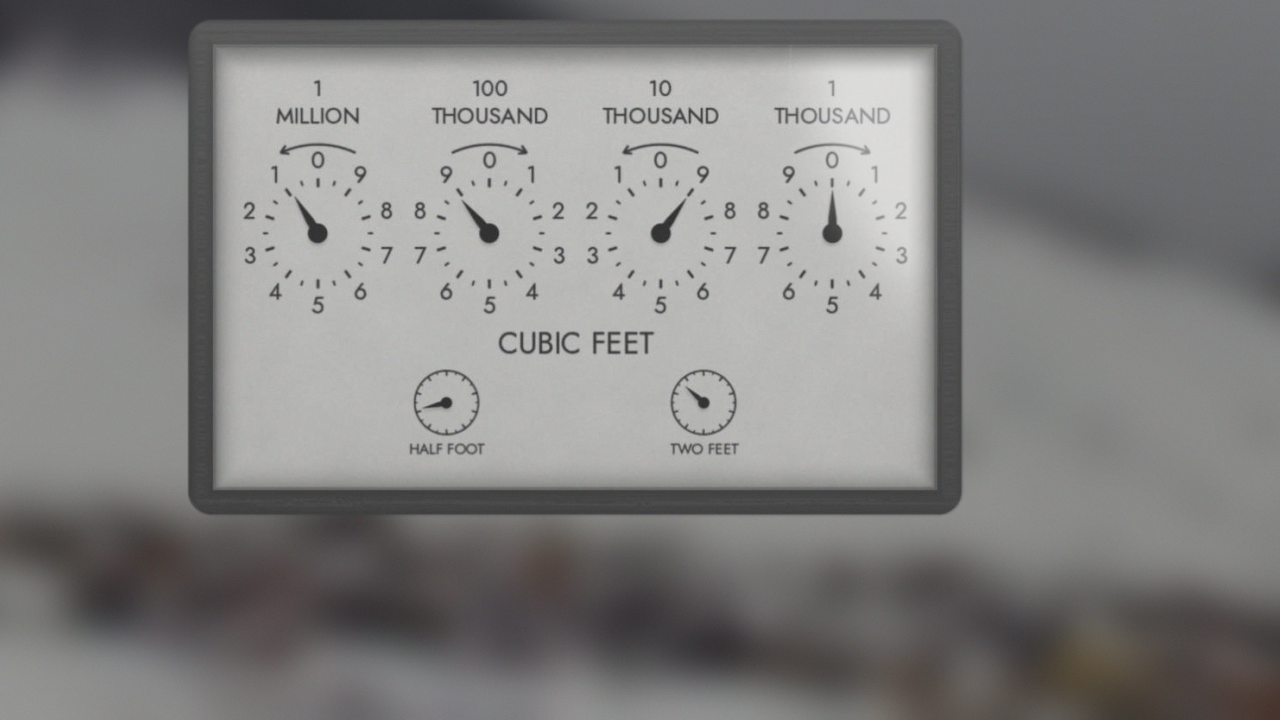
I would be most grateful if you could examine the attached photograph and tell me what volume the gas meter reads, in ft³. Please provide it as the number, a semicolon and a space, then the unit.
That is 89000; ft³
